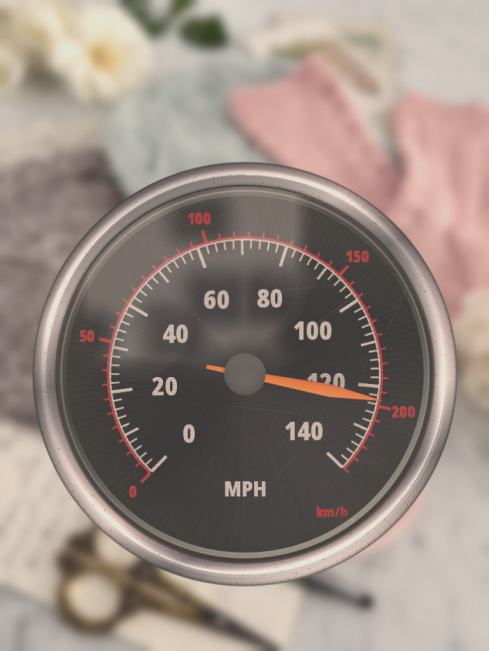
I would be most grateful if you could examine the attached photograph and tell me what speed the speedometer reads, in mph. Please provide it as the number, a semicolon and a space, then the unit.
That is 123; mph
